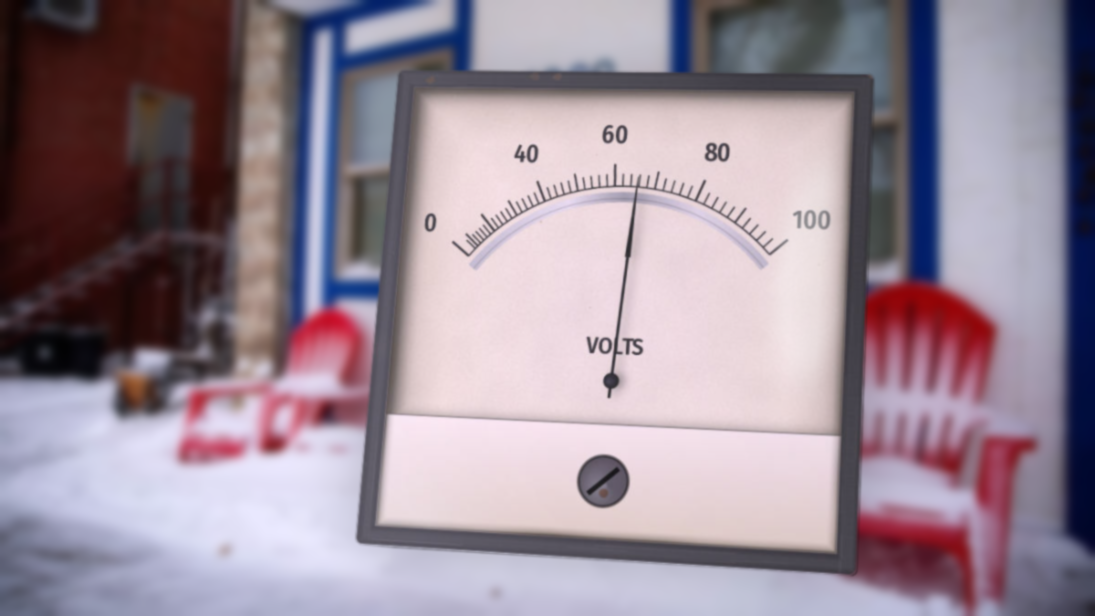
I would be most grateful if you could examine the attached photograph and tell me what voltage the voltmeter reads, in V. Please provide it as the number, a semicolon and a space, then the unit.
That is 66; V
